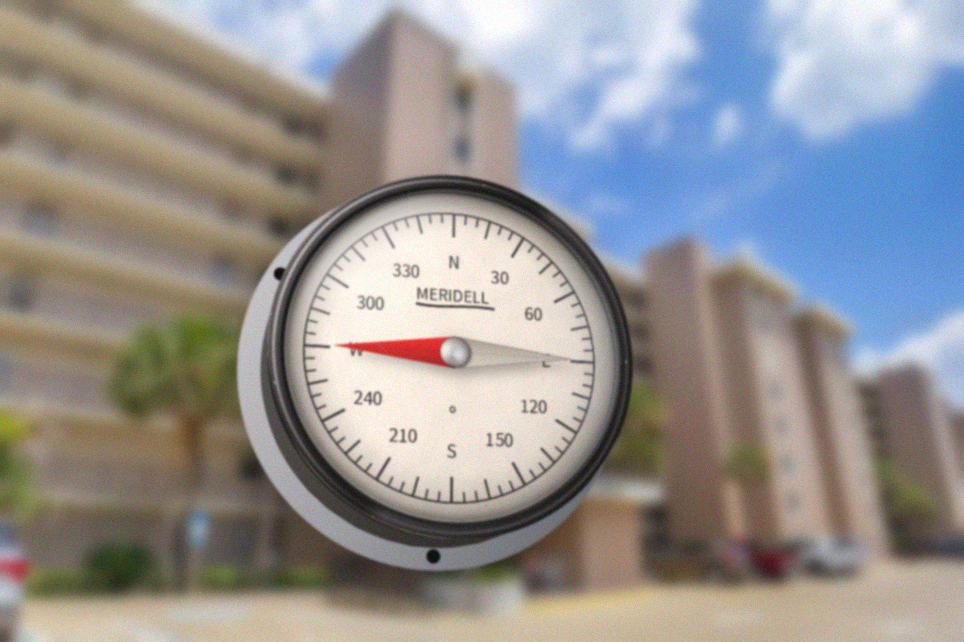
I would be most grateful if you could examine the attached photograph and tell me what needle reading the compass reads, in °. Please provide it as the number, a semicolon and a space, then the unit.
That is 270; °
